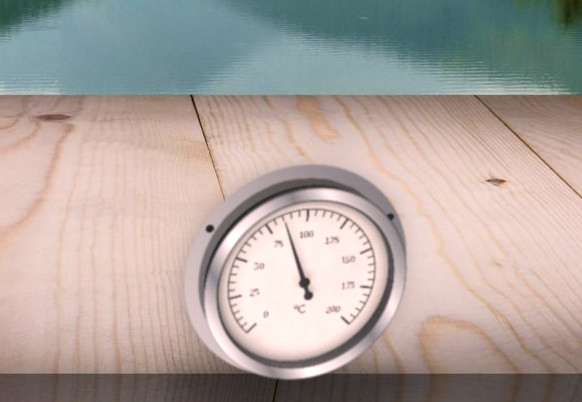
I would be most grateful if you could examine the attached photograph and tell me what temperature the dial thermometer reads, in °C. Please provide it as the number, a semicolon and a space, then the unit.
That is 85; °C
